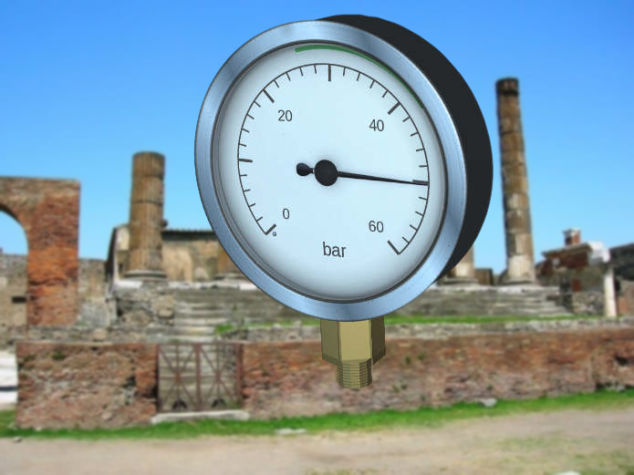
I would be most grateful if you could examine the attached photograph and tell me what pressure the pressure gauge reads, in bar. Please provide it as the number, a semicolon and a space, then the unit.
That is 50; bar
